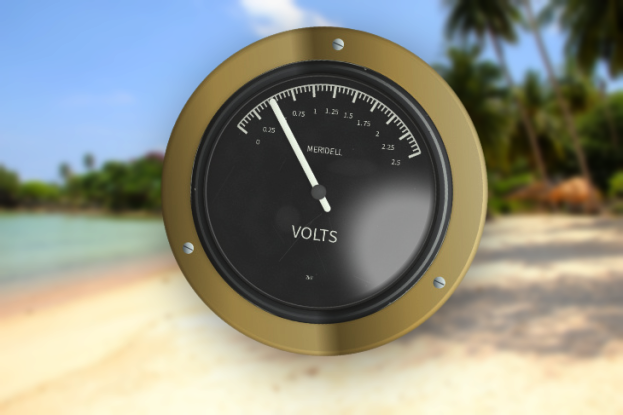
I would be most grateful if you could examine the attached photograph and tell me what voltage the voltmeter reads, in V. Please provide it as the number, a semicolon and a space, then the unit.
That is 0.5; V
